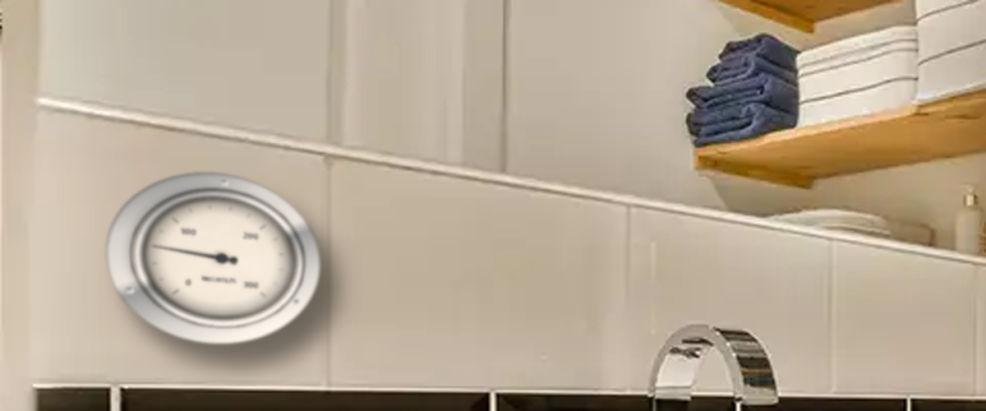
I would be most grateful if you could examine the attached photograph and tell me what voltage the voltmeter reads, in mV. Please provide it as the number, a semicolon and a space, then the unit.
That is 60; mV
